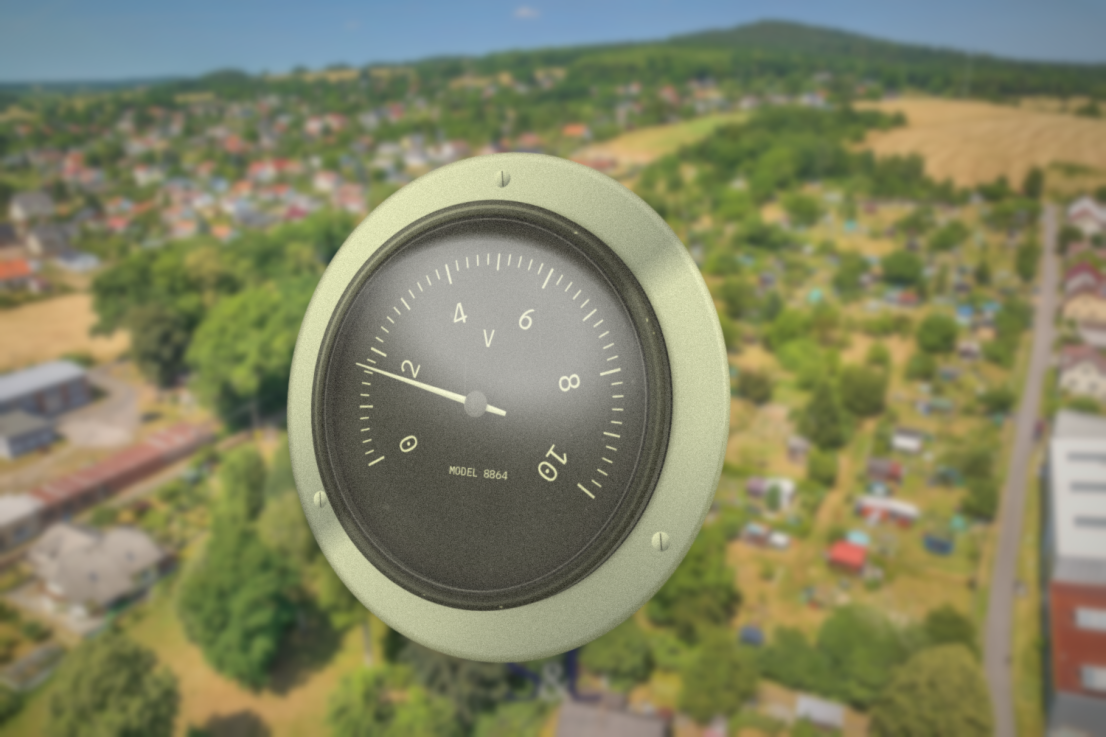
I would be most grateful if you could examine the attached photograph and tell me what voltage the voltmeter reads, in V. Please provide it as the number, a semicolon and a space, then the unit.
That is 1.7; V
